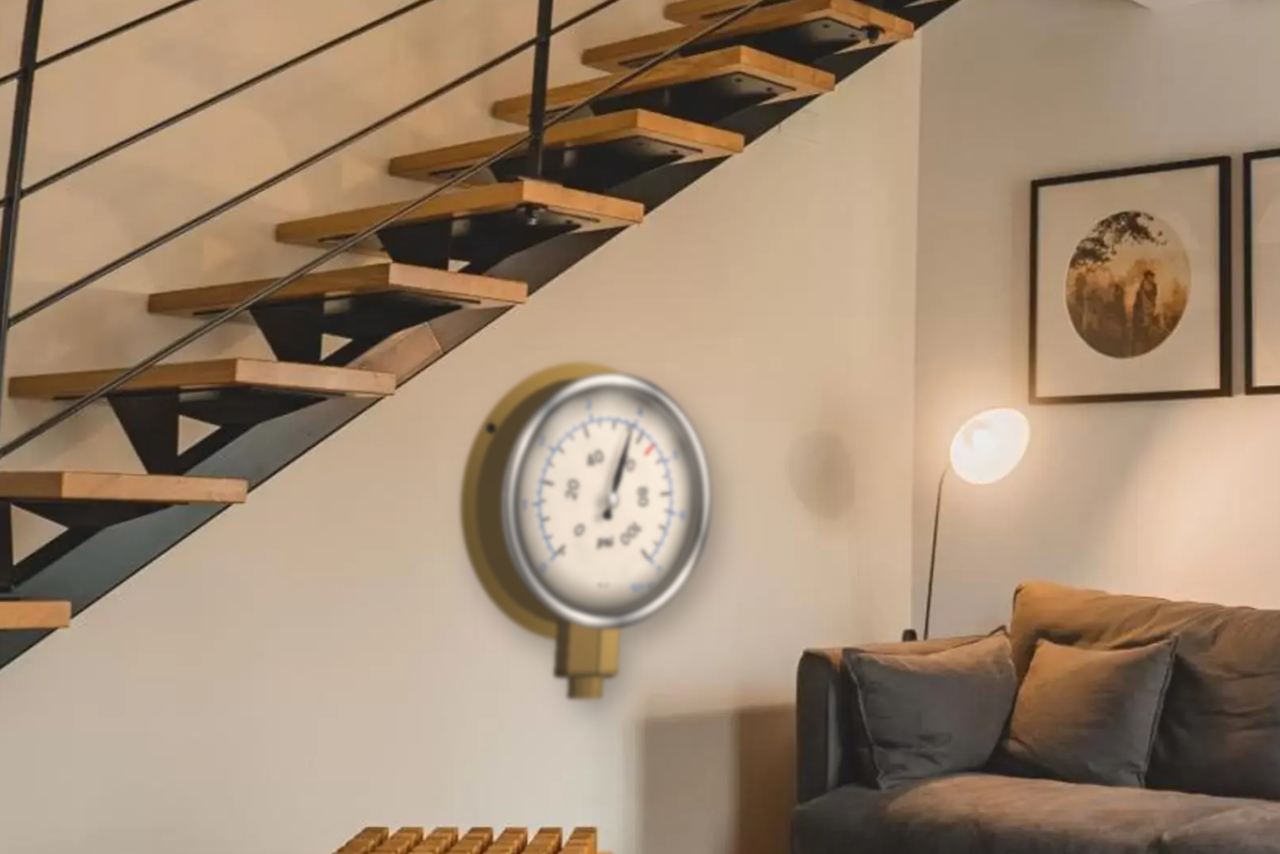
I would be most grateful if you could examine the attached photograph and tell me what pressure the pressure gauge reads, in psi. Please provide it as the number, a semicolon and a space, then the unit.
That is 55; psi
